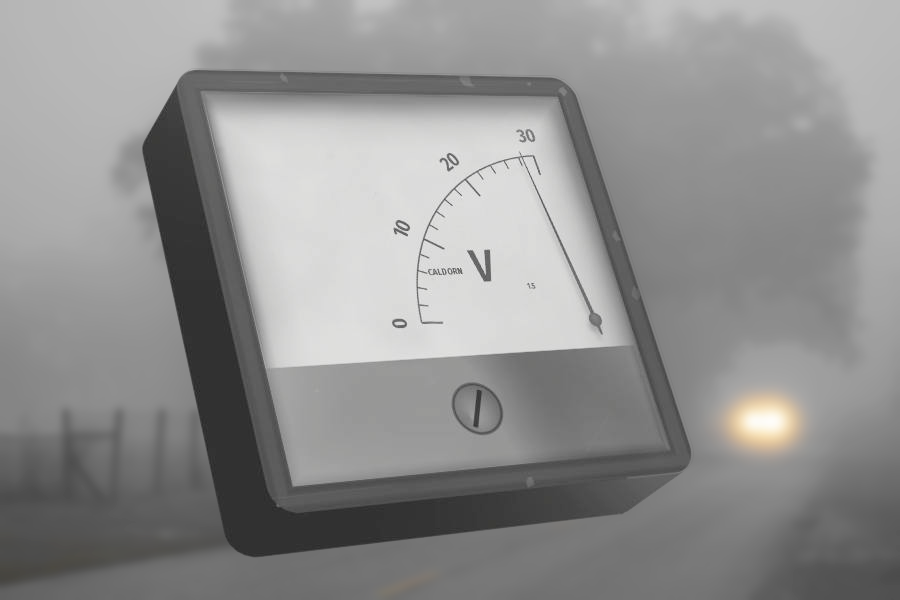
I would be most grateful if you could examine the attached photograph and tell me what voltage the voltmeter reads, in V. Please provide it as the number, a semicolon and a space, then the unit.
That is 28; V
